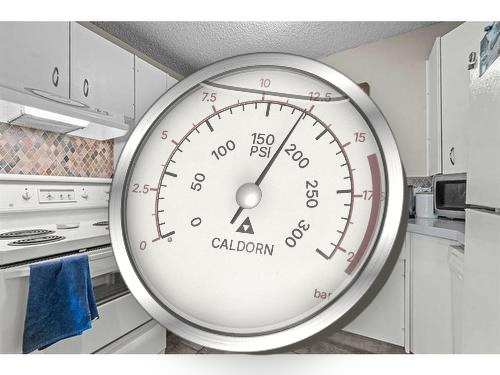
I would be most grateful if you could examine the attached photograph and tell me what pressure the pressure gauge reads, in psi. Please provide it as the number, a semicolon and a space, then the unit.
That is 180; psi
